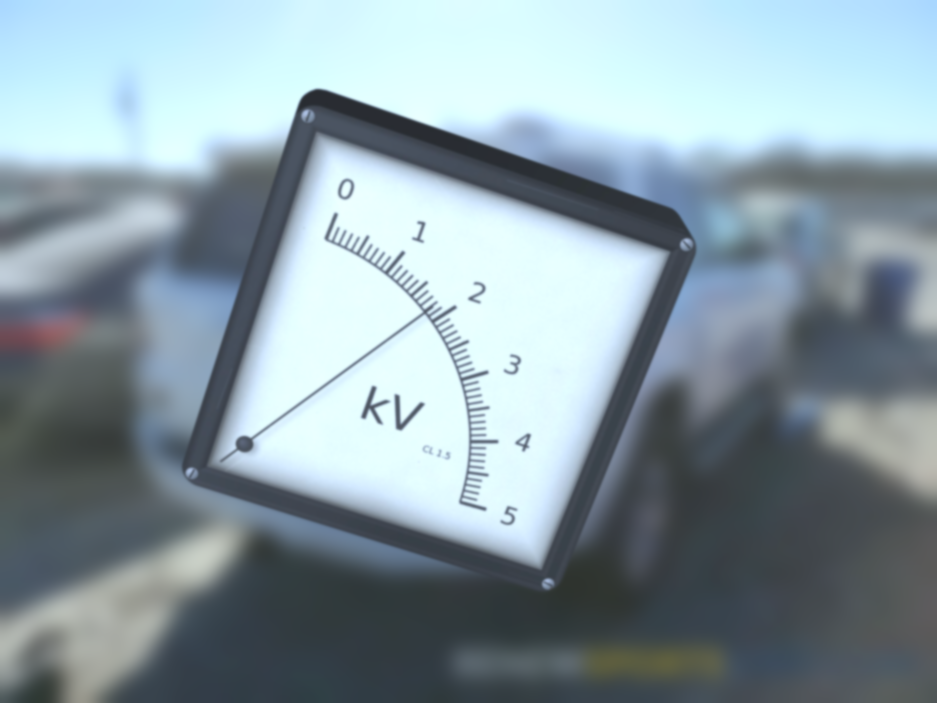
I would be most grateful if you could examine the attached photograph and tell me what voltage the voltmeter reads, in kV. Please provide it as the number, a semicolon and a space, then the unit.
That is 1.8; kV
